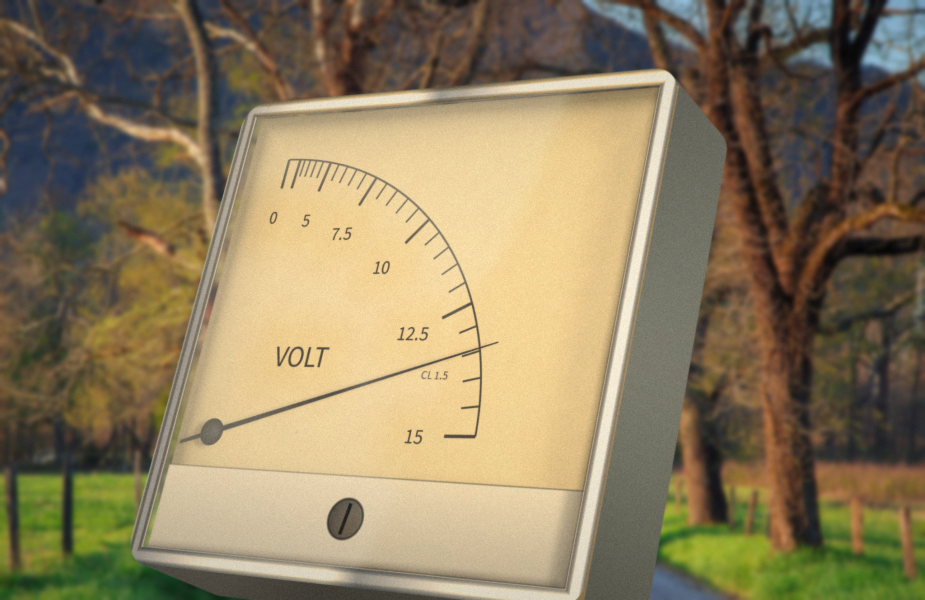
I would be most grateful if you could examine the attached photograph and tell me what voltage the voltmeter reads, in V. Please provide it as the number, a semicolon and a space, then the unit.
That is 13.5; V
